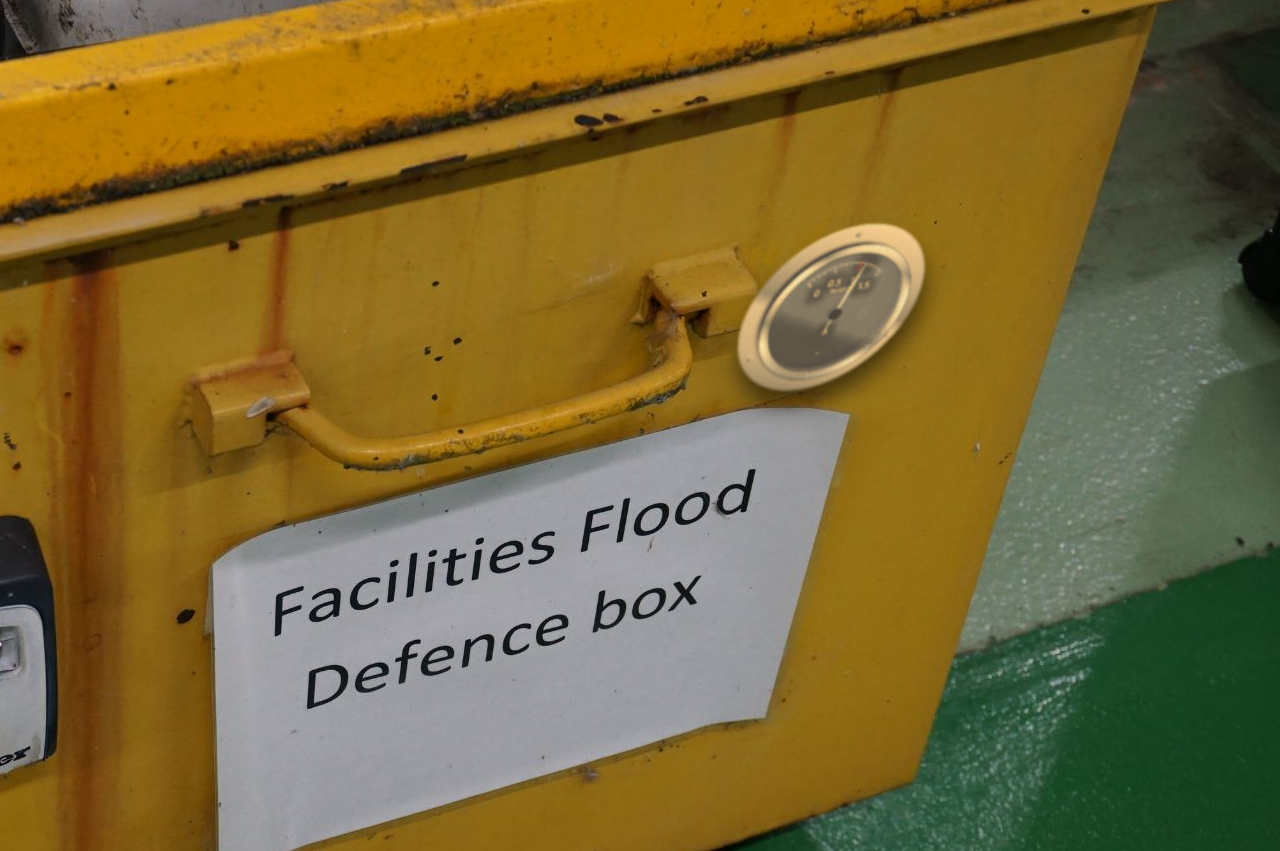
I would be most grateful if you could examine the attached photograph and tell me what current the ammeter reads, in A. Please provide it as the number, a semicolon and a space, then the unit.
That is 1; A
